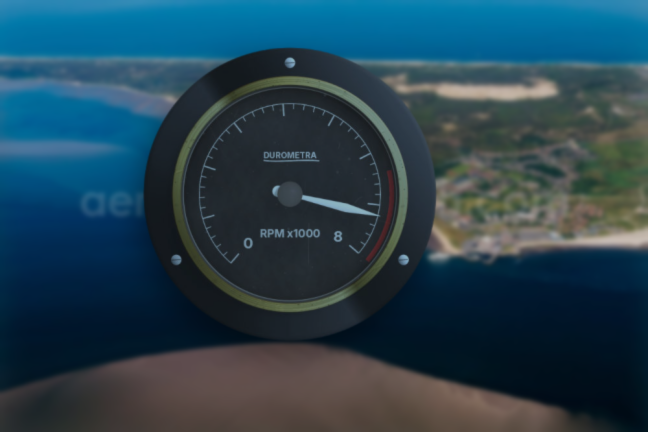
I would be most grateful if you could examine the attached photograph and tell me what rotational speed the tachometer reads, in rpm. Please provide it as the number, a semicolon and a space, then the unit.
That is 7200; rpm
